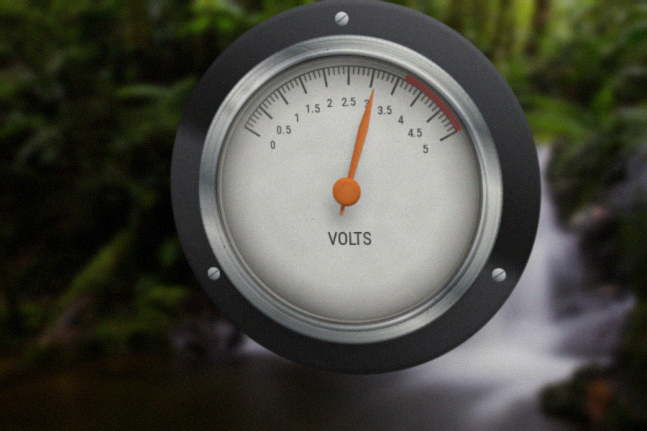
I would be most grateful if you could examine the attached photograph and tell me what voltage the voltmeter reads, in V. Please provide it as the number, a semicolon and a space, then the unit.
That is 3.1; V
